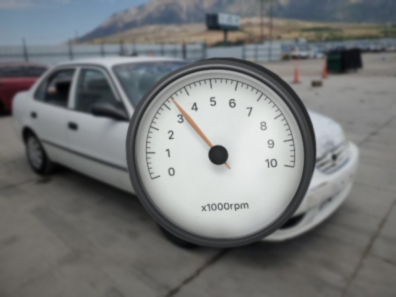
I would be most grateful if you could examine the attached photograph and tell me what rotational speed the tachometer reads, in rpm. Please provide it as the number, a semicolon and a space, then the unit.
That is 3400; rpm
